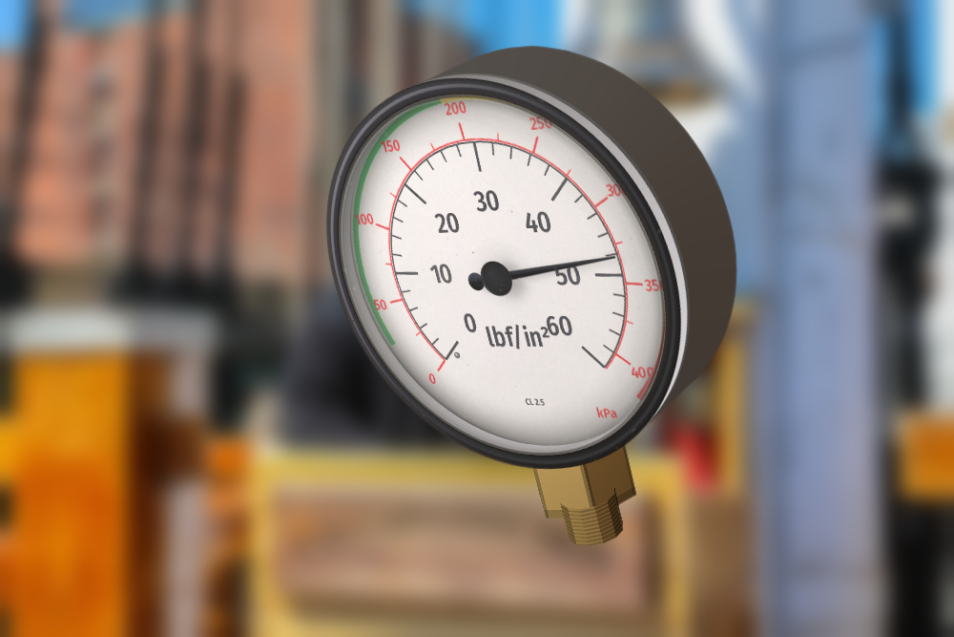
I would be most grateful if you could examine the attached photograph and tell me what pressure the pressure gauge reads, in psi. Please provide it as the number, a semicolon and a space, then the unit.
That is 48; psi
